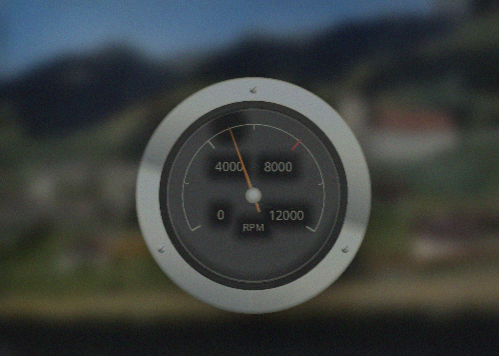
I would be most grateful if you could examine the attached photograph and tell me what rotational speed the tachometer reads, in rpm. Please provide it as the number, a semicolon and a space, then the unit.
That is 5000; rpm
